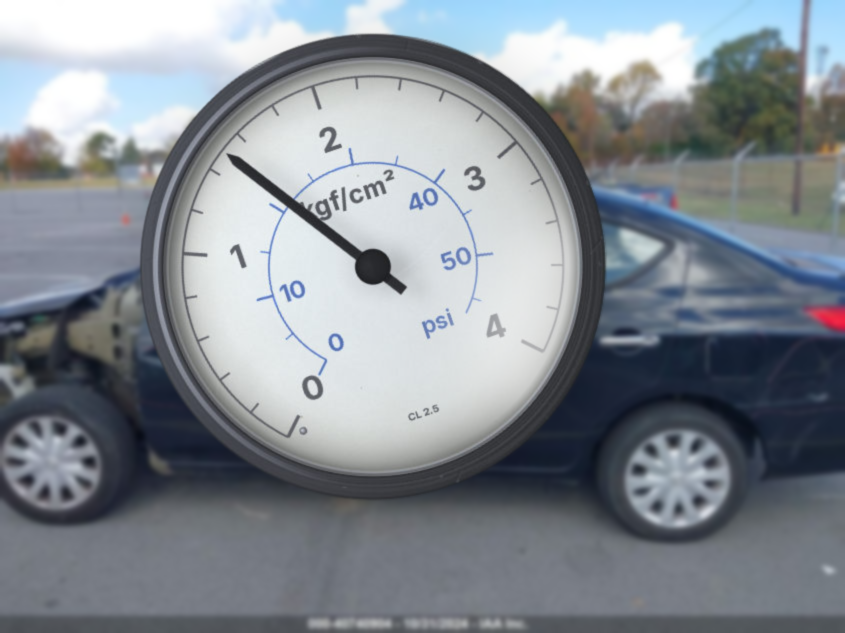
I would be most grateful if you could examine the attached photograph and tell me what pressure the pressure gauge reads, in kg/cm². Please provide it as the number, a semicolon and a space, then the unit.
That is 1.5; kg/cm²
